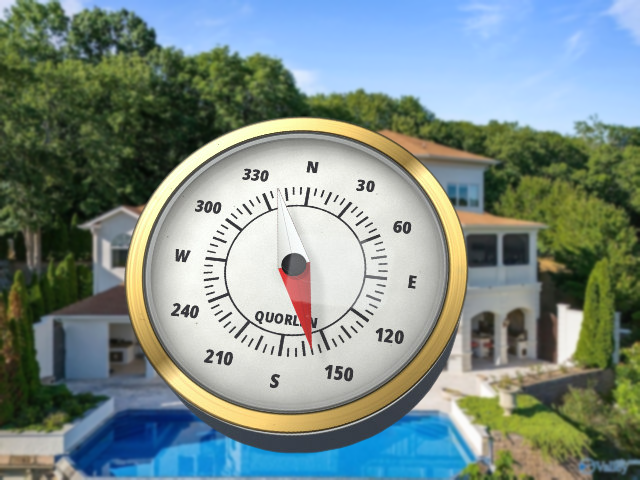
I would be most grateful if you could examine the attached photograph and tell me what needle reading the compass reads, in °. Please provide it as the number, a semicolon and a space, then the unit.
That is 160; °
